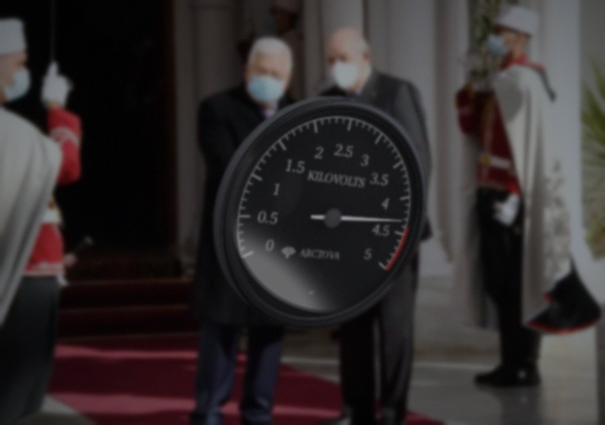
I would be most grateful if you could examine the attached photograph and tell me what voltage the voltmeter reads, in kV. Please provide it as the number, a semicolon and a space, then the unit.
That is 4.3; kV
